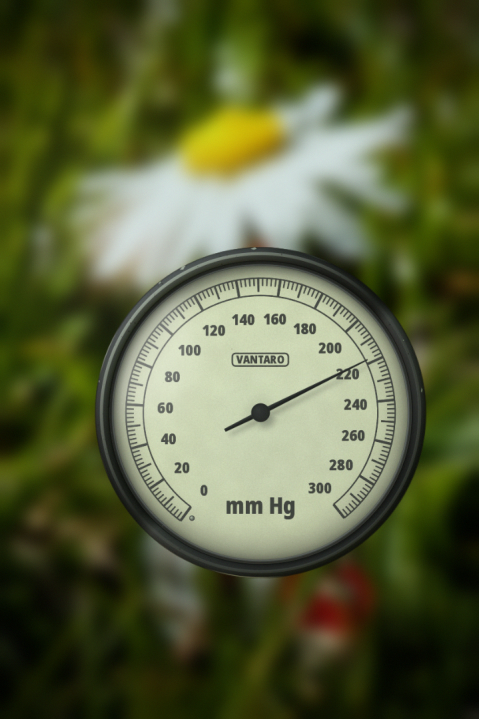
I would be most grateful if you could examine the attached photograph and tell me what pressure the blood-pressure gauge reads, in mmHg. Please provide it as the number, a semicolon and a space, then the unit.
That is 218; mmHg
